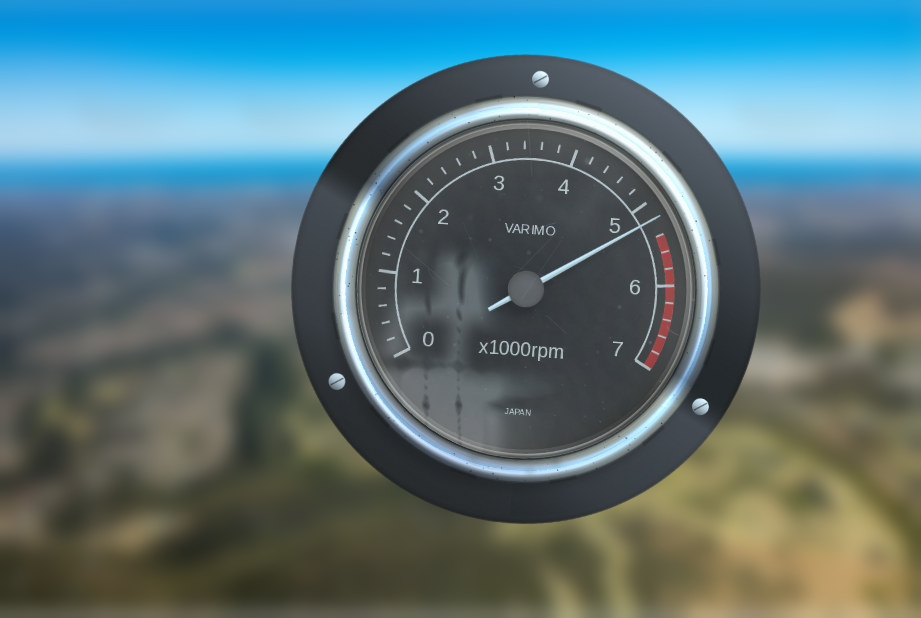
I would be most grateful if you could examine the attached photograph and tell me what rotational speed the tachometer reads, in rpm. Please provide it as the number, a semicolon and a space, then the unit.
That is 5200; rpm
